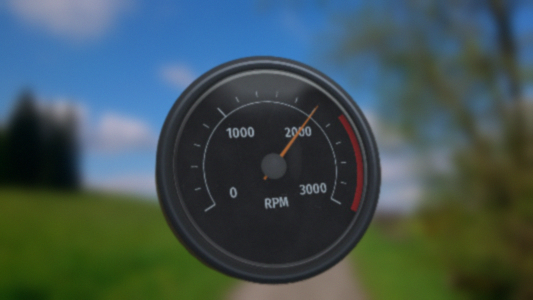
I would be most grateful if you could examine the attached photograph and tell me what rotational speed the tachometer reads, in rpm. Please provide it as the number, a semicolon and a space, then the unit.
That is 2000; rpm
